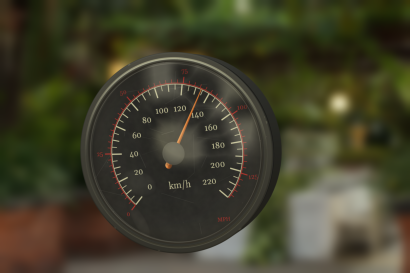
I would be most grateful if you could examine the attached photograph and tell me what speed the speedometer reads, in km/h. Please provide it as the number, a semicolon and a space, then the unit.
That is 135; km/h
